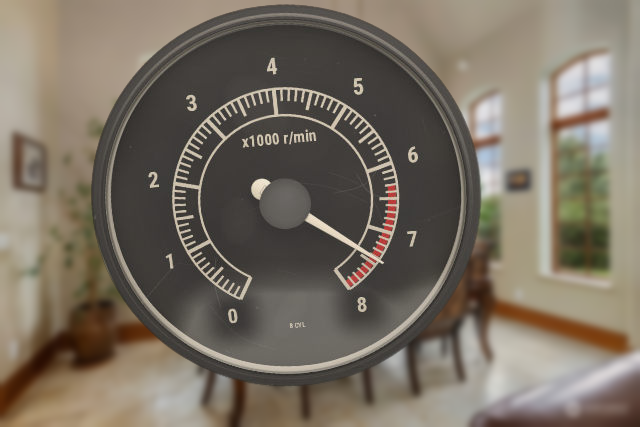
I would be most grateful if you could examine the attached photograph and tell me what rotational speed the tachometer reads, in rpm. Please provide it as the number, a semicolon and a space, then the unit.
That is 7400; rpm
